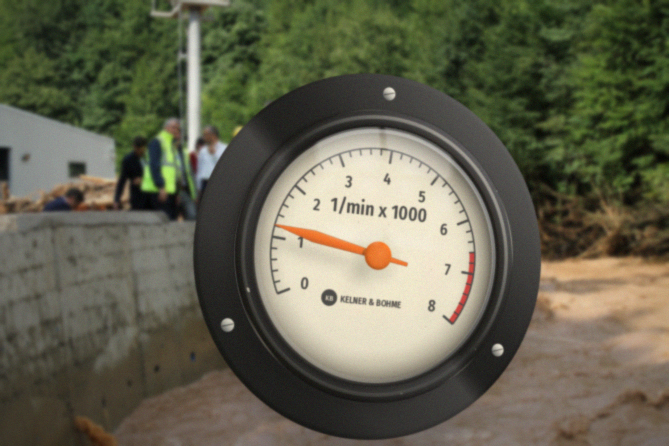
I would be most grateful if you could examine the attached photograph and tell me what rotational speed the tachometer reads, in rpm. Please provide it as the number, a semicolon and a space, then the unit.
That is 1200; rpm
